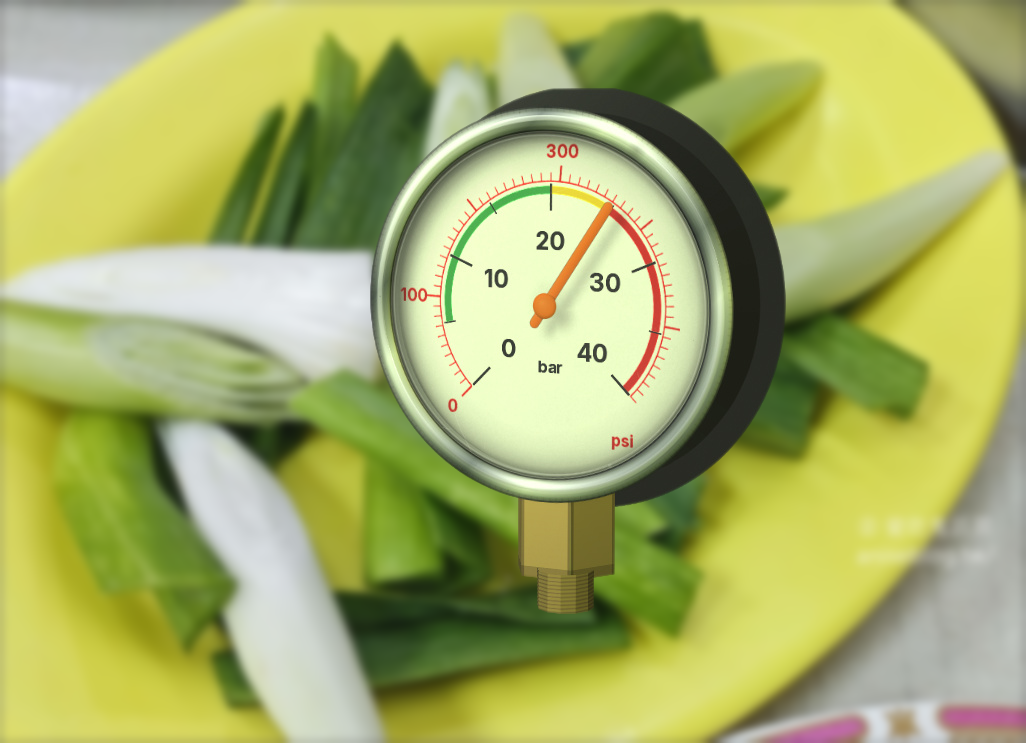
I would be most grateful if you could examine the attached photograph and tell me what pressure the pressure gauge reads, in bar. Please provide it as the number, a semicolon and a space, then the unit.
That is 25; bar
